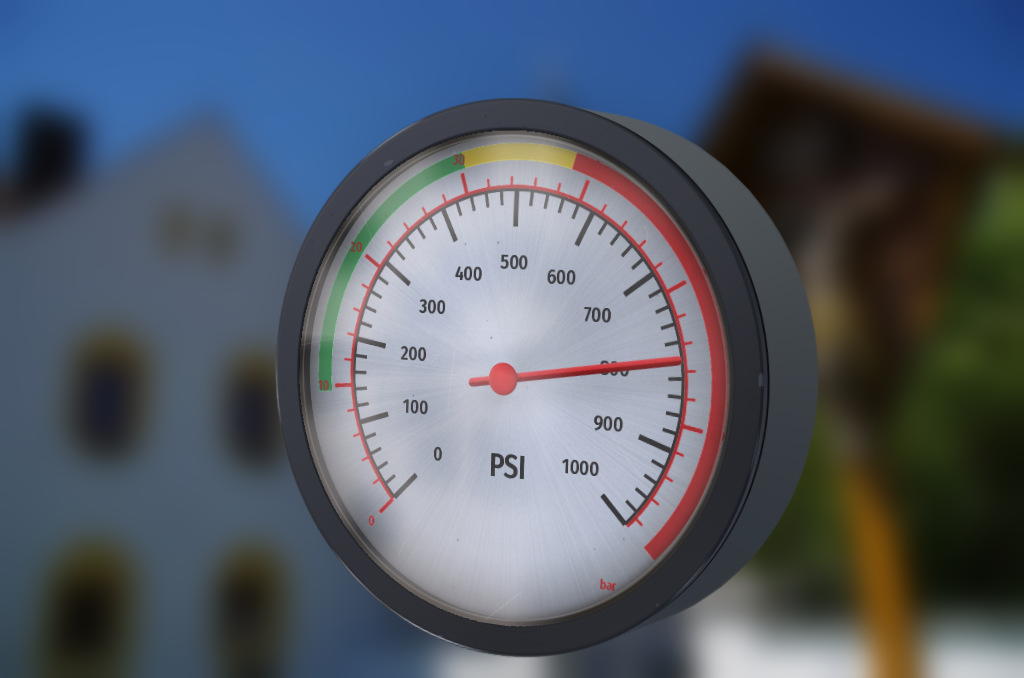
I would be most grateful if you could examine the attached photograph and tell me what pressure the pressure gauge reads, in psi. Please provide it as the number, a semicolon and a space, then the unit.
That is 800; psi
